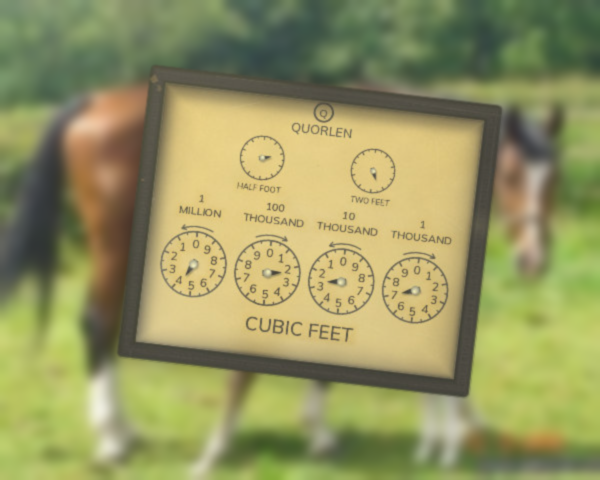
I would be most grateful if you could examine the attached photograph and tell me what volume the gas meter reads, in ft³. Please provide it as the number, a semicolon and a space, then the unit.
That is 422700; ft³
